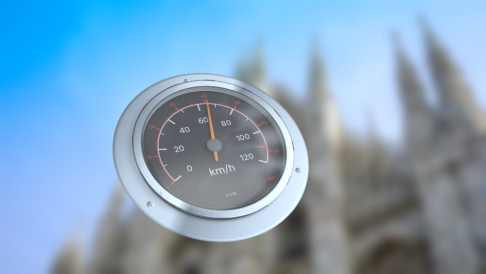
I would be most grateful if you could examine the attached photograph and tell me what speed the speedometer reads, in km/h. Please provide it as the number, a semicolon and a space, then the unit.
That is 65; km/h
